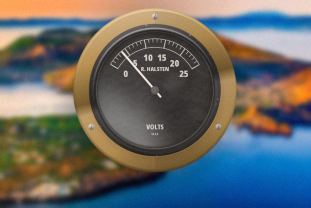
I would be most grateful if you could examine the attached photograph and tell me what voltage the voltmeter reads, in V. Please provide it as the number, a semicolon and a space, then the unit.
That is 4; V
